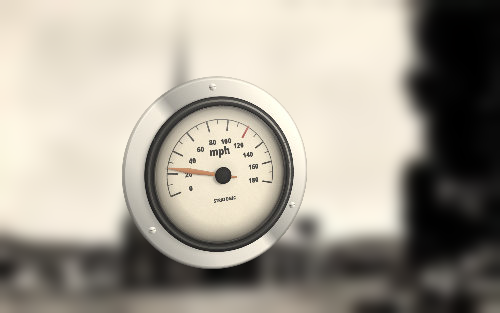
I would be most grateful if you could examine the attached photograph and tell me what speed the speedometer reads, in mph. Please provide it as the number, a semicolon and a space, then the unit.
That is 25; mph
